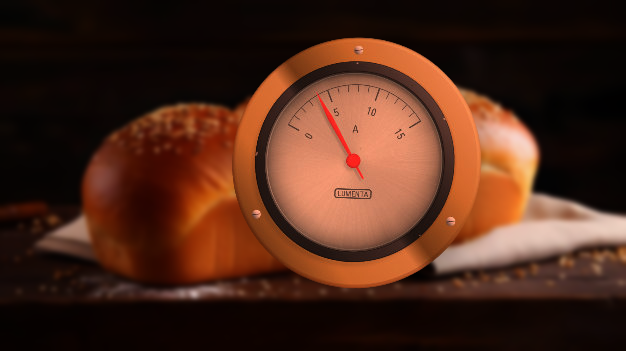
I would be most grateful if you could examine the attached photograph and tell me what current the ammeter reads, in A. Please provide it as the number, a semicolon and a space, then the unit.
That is 4; A
